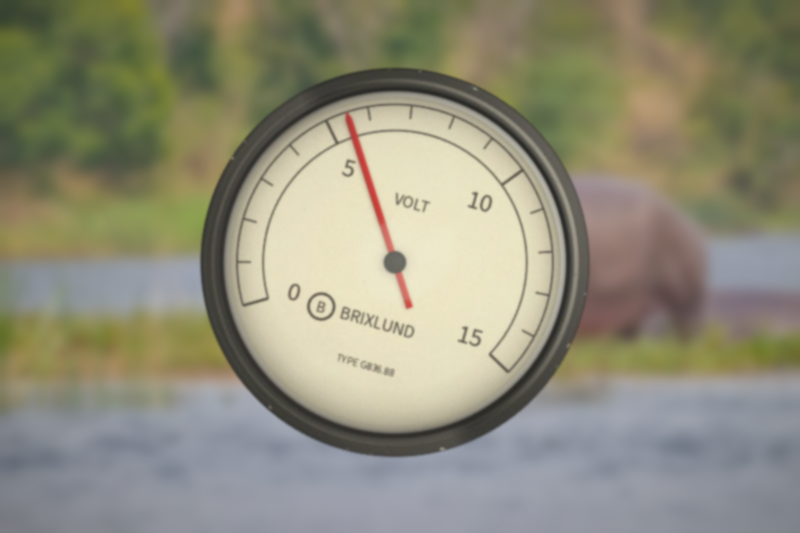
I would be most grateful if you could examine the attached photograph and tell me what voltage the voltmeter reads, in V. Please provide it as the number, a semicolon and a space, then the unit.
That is 5.5; V
